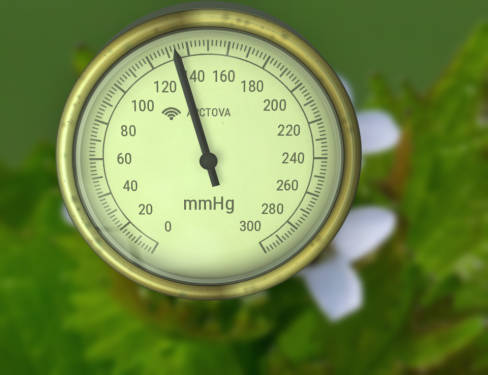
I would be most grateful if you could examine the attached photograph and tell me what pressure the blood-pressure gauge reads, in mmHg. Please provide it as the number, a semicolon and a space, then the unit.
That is 134; mmHg
